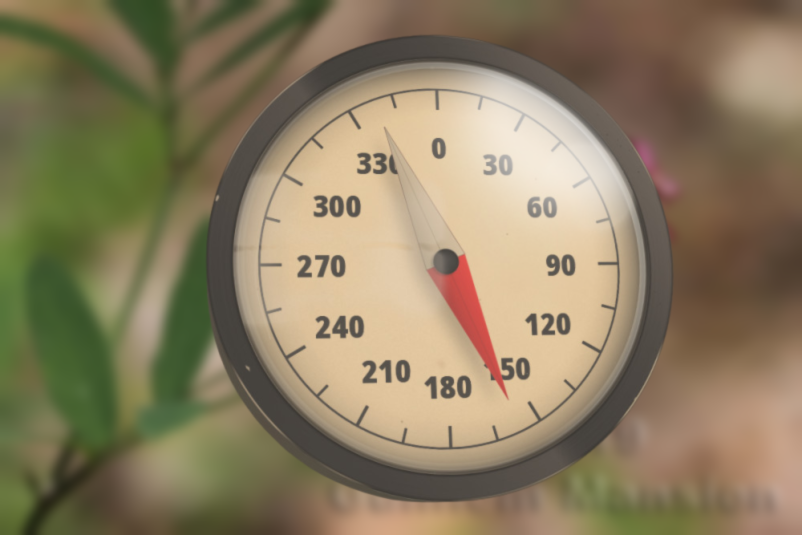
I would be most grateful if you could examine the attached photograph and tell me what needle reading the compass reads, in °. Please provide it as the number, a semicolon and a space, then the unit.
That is 157.5; °
